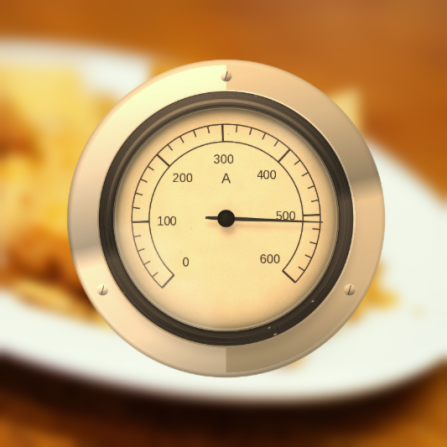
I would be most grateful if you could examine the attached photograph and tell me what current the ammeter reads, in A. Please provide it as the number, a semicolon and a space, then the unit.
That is 510; A
